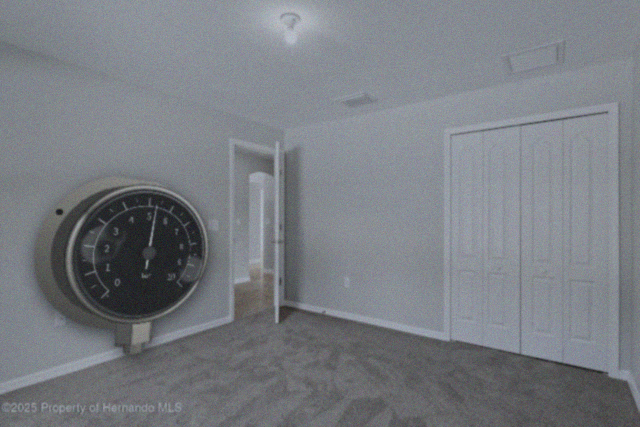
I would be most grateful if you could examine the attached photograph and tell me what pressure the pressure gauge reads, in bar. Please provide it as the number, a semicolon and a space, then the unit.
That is 5.25; bar
